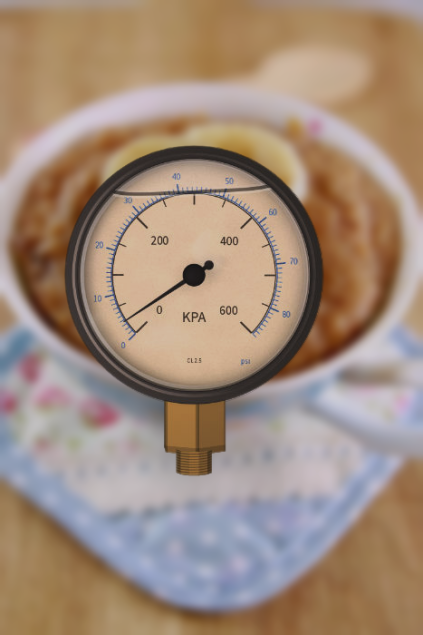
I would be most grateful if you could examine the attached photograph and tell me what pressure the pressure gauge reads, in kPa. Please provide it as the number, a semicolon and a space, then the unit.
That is 25; kPa
